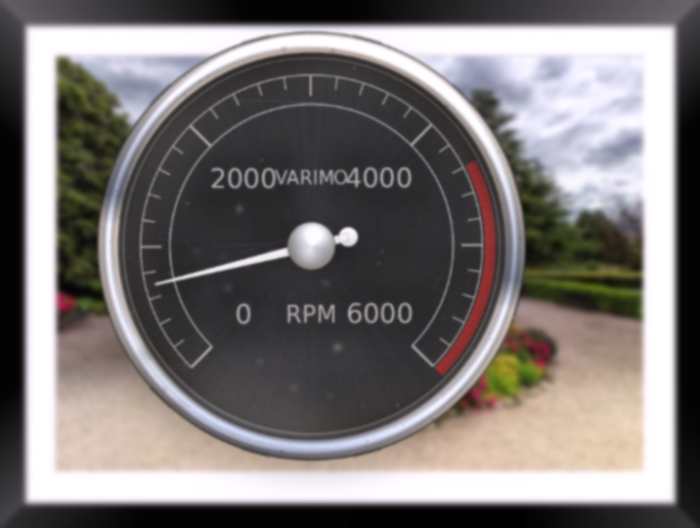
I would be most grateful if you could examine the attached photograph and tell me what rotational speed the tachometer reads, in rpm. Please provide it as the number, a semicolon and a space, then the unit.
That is 700; rpm
